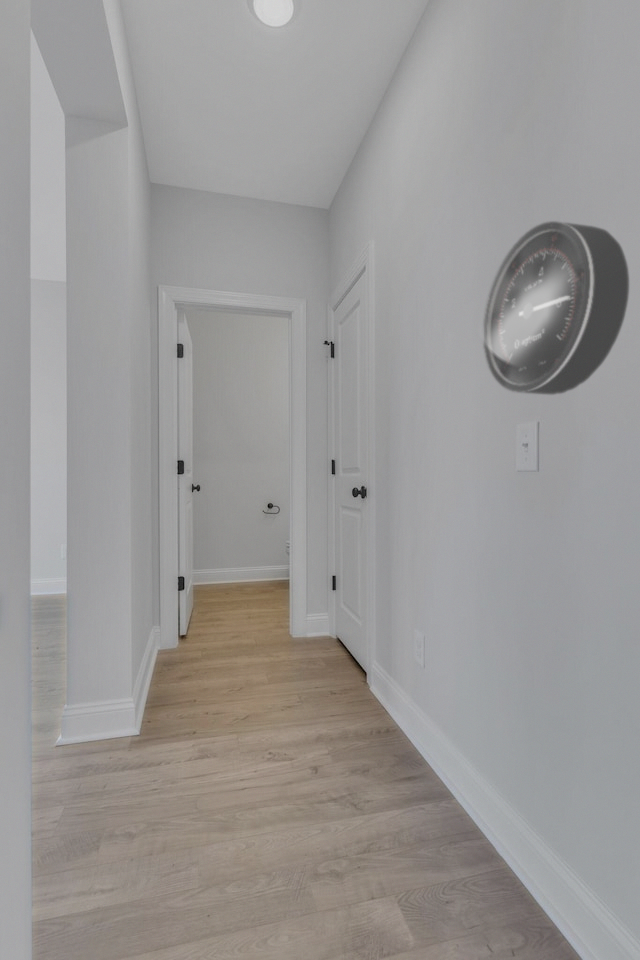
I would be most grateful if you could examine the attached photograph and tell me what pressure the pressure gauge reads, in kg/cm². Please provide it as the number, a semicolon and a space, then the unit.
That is 6; kg/cm²
